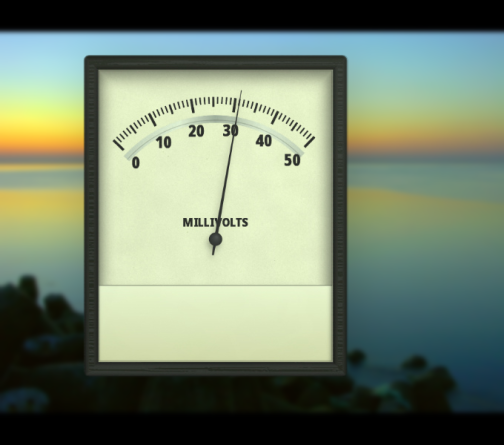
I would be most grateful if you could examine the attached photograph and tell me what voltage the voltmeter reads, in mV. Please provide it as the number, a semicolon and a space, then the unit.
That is 31; mV
